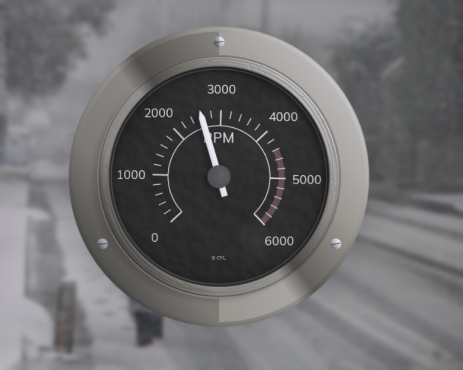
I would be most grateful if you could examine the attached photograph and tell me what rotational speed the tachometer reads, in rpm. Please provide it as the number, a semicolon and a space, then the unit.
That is 2600; rpm
